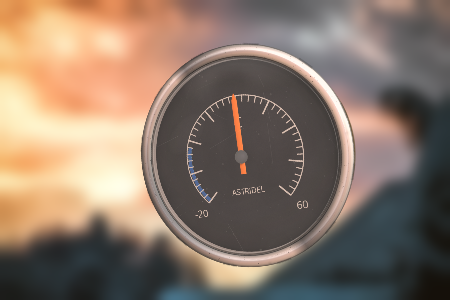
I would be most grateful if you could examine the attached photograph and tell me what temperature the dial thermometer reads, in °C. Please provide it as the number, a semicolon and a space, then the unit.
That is 20; °C
